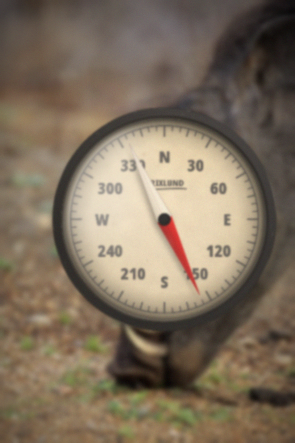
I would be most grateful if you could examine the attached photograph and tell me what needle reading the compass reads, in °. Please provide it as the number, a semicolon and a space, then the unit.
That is 155; °
